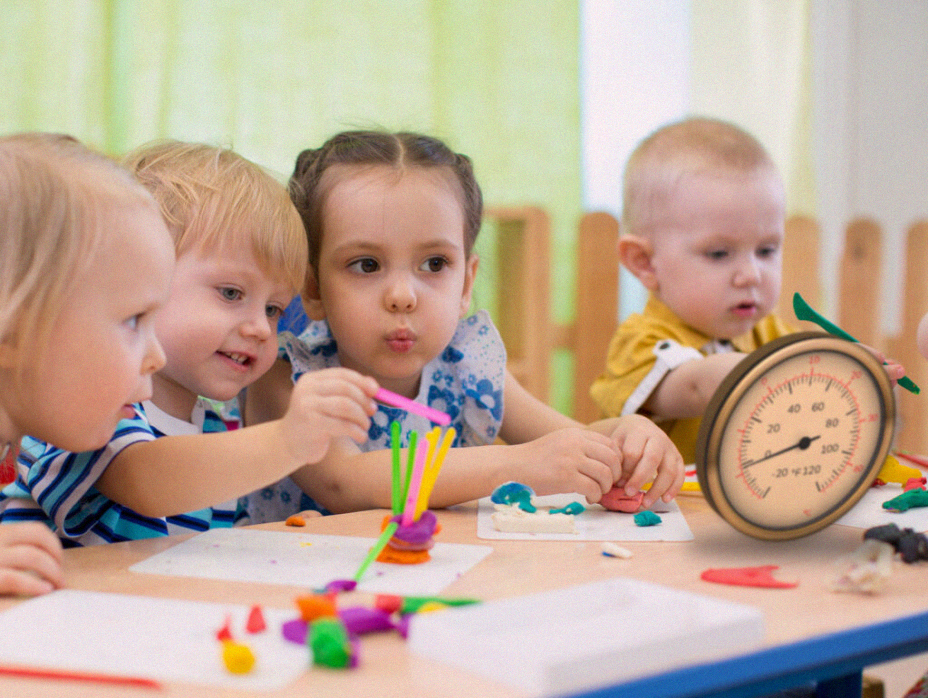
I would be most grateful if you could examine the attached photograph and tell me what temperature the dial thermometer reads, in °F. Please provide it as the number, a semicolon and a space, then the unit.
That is 0; °F
